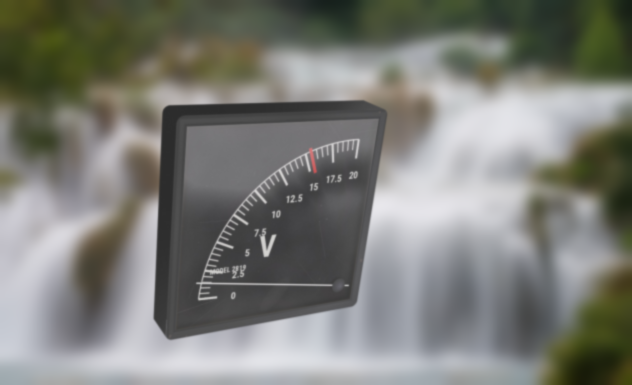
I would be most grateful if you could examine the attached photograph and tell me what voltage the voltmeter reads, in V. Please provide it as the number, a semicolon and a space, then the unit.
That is 1.5; V
